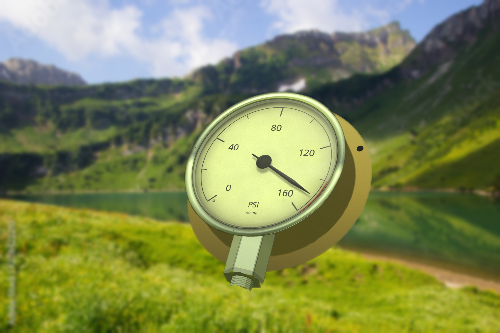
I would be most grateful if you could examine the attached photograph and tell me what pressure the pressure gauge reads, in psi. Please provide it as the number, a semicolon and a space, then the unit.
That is 150; psi
